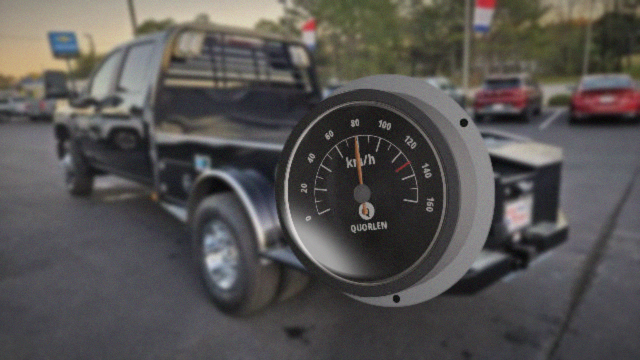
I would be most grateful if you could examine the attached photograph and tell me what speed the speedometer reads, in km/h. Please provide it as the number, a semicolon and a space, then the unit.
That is 80; km/h
